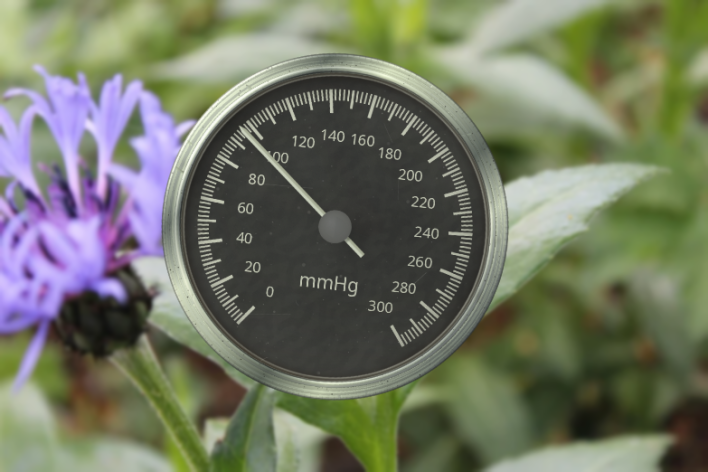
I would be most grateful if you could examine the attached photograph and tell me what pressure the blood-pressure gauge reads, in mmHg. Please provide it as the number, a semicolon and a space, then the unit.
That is 96; mmHg
